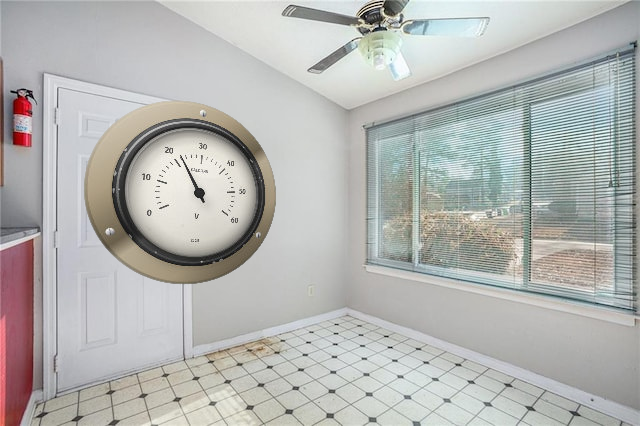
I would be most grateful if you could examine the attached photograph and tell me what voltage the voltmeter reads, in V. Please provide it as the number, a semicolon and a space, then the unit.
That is 22; V
